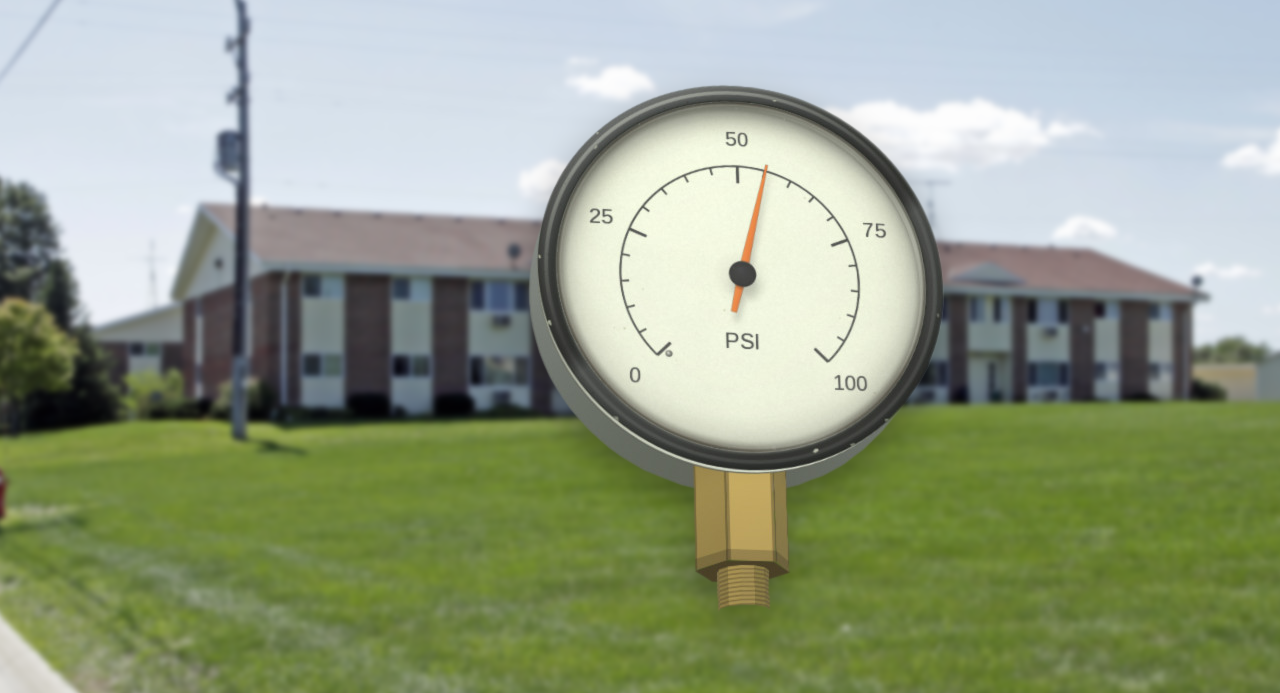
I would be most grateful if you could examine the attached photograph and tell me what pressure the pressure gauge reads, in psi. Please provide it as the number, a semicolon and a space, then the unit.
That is 55; psi
